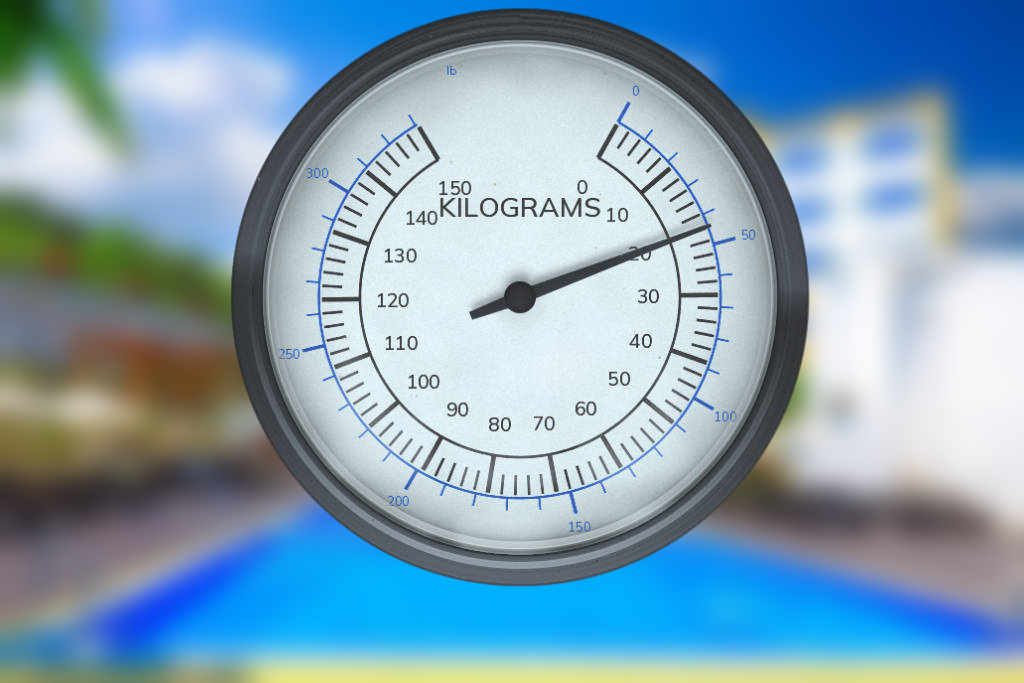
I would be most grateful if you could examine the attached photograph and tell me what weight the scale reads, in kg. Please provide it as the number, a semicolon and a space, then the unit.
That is 20; kg
